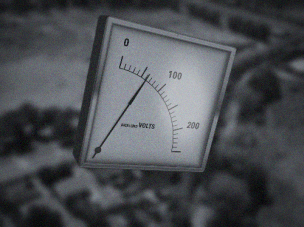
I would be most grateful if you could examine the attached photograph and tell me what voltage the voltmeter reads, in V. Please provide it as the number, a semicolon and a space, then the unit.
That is 60; V
